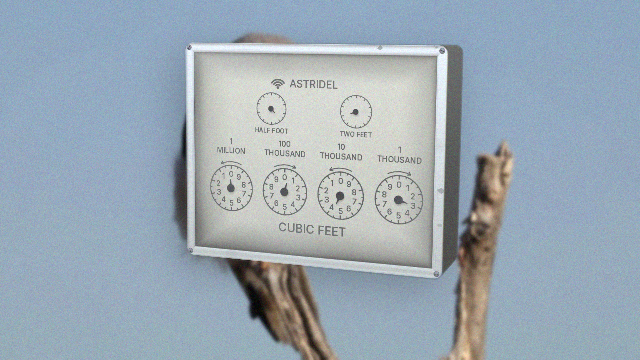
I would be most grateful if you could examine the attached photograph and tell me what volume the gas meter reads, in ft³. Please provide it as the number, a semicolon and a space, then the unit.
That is 4300; ft³
